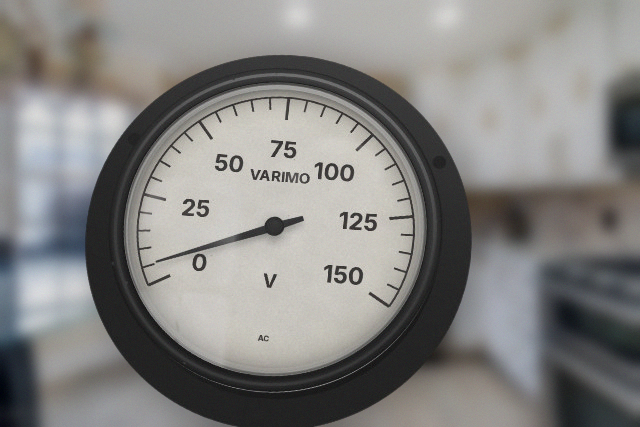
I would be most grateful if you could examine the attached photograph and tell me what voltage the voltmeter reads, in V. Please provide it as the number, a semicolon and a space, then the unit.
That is 5; V
